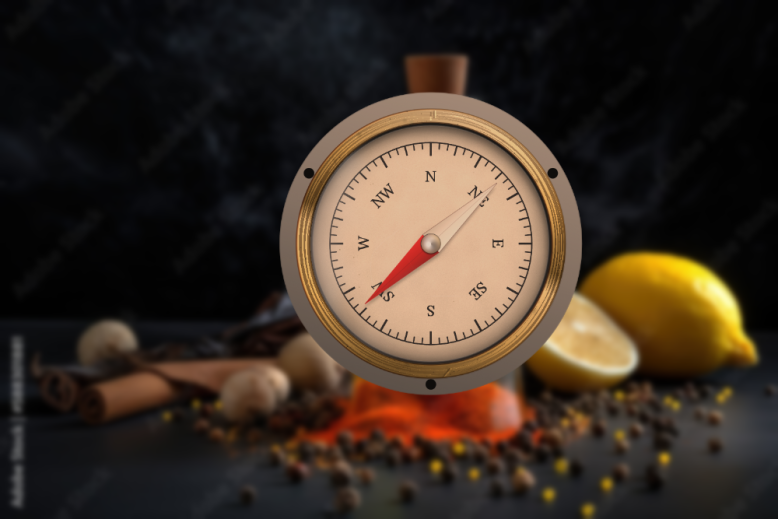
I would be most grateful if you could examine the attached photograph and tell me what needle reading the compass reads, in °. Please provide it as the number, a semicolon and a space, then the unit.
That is 227.5; °
